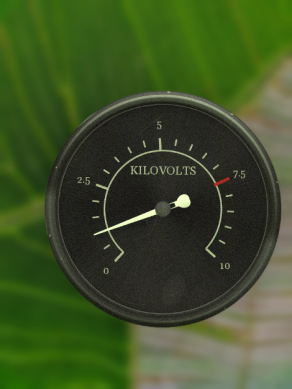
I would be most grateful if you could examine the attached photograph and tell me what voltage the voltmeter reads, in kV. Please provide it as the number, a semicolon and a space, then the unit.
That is 1; kV
